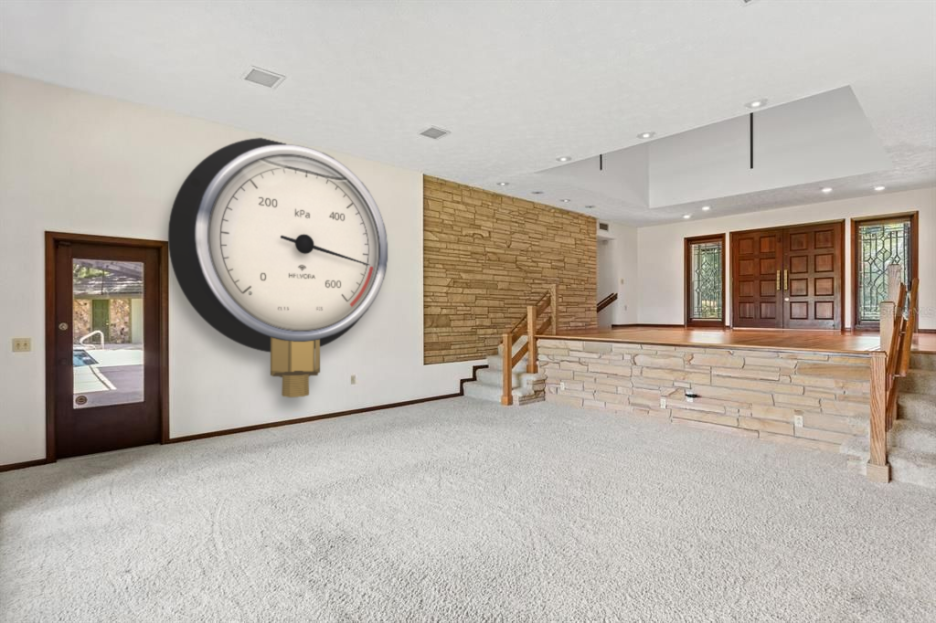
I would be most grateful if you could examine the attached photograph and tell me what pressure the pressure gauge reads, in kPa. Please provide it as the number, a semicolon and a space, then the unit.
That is 520; kPa
